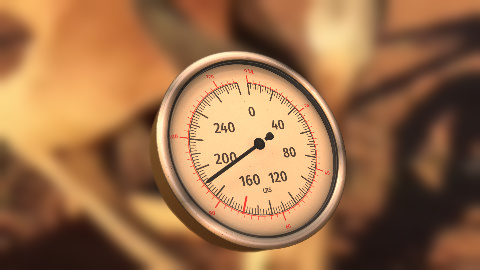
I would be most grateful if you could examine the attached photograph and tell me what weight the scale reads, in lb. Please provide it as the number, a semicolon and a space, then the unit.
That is 190; lb
